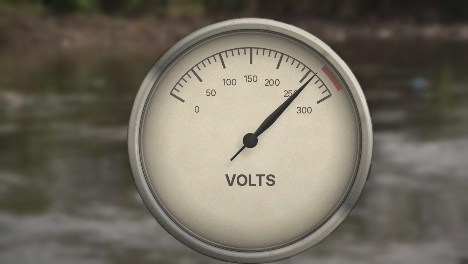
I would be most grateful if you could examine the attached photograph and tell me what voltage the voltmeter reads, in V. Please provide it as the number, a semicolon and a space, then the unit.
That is 260; V
